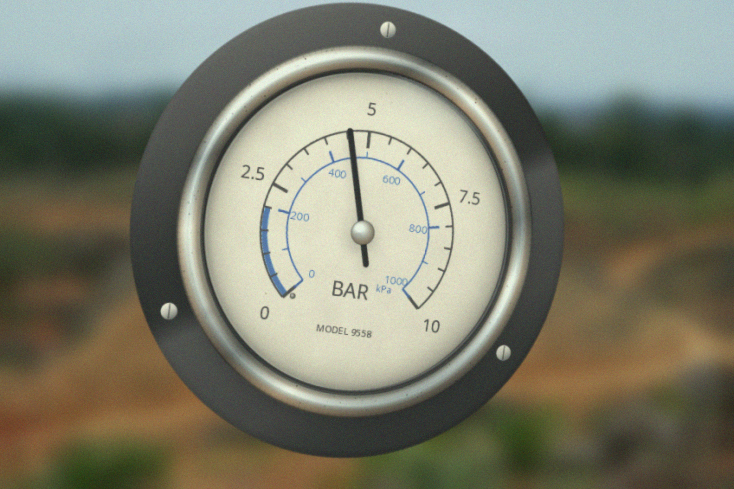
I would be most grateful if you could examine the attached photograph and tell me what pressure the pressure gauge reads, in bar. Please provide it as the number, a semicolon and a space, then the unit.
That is 4.5; bar
